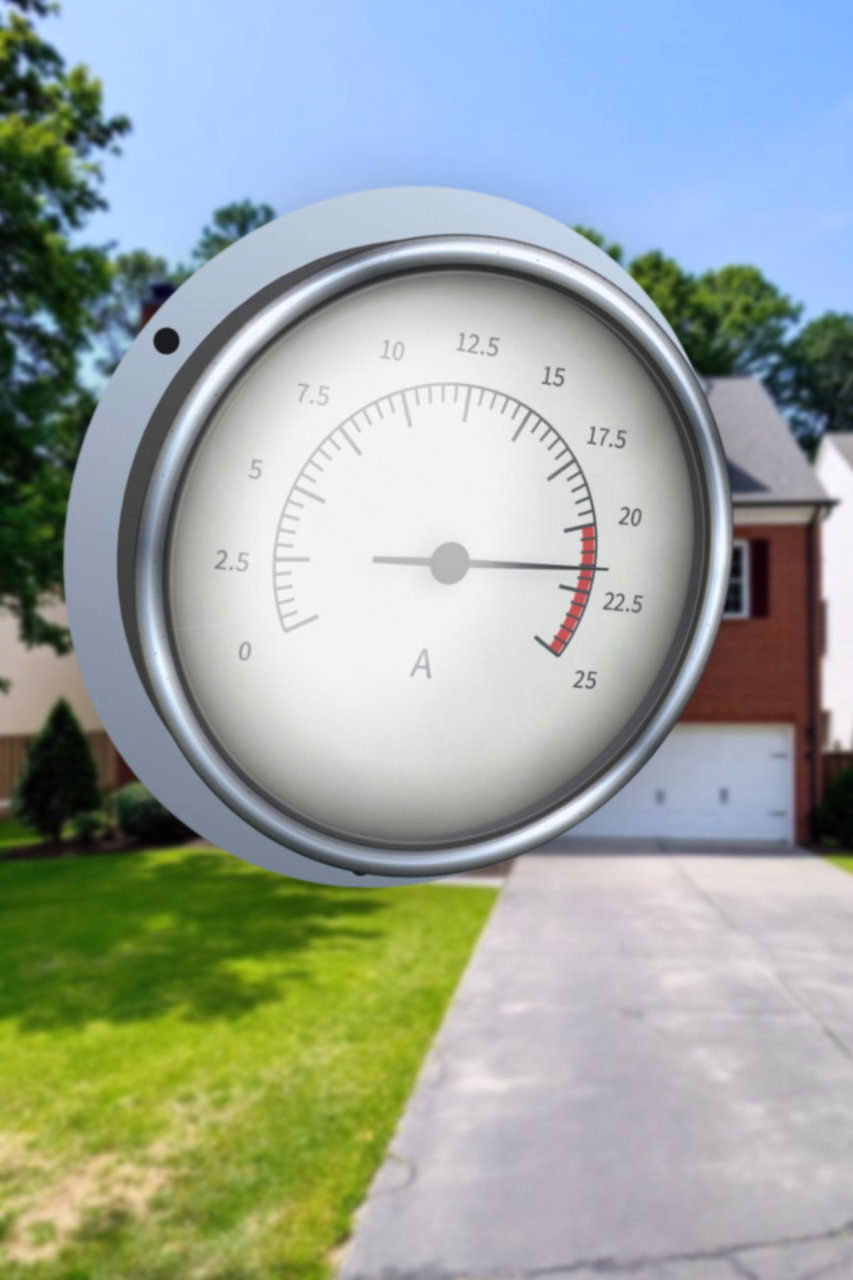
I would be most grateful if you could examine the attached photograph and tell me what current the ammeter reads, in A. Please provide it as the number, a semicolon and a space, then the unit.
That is 21.5; A
